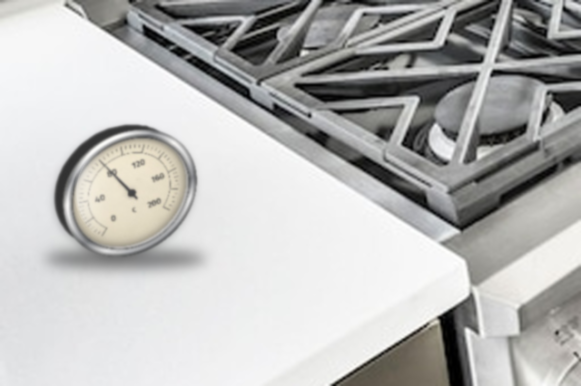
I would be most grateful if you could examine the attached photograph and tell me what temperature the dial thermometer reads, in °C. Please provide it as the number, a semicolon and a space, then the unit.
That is 80; °C
